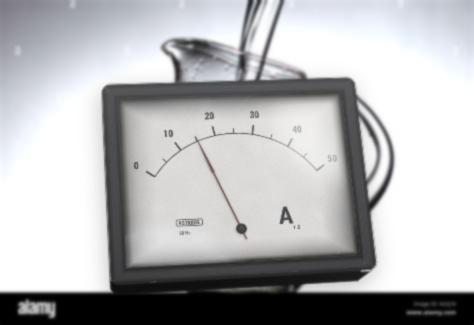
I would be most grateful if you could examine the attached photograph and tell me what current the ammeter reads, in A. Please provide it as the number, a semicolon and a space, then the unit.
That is 15; A
